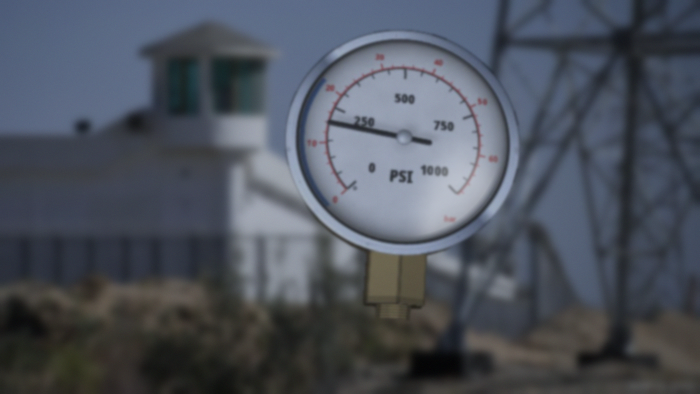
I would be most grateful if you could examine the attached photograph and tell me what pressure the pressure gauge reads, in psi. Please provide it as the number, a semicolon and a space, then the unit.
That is 200; psi
